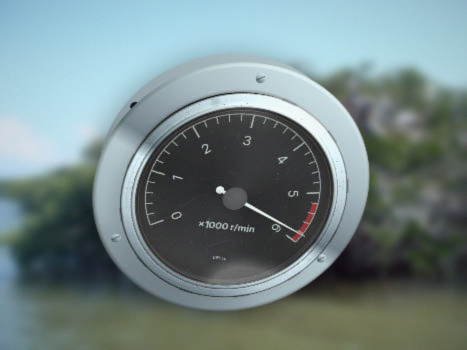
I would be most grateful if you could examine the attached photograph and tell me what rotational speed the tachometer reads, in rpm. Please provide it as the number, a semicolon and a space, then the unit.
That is 5800; rpm
